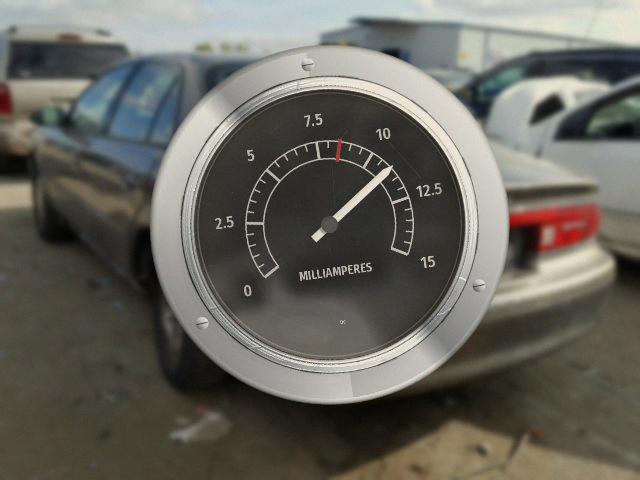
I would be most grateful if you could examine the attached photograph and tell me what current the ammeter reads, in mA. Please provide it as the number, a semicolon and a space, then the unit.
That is 11; mA
